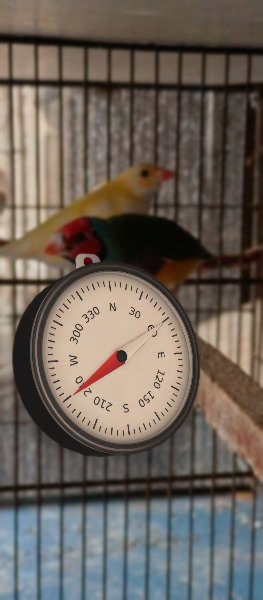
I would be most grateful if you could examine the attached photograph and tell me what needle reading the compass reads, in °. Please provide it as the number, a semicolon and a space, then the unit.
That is 240; °
